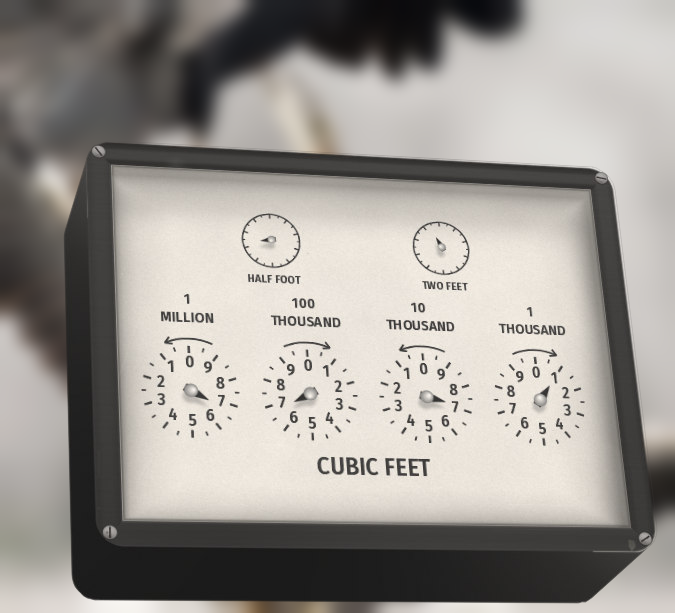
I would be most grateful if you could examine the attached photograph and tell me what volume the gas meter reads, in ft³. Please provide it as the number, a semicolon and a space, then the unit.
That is 667100; ft³
